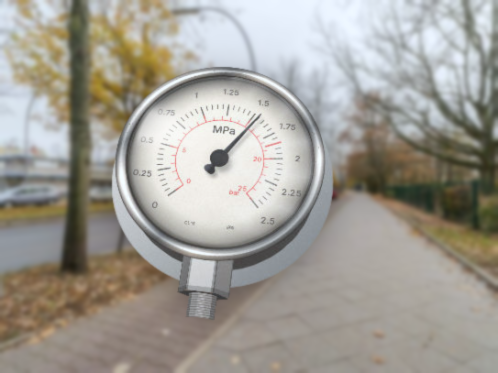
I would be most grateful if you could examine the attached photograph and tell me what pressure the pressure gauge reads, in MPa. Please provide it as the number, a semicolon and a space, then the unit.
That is 1.55; MPa
